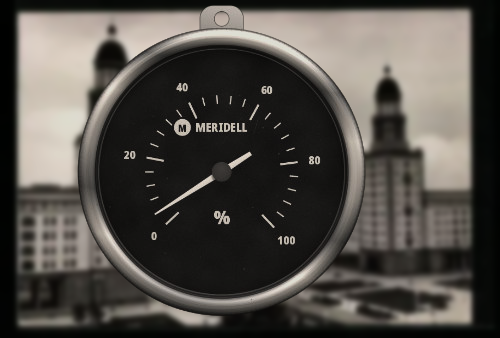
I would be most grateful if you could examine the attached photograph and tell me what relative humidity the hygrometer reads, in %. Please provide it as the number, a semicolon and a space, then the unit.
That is 4; %
